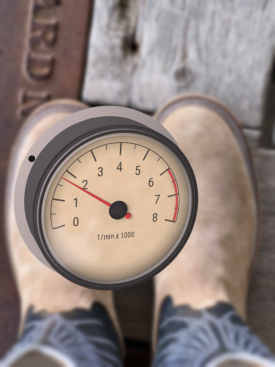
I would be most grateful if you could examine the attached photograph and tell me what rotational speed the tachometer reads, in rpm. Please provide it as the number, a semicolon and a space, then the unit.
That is 1750; rpm
